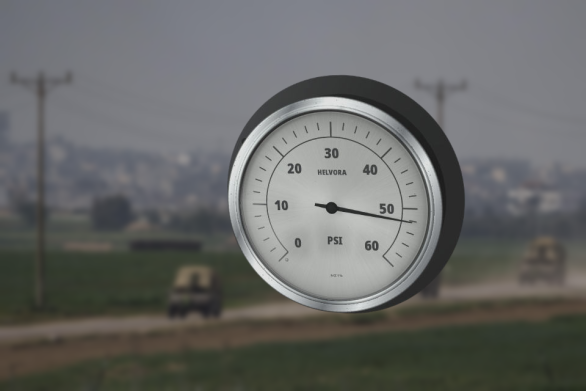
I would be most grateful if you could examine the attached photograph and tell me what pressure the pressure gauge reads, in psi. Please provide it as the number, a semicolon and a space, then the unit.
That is 52; psi
